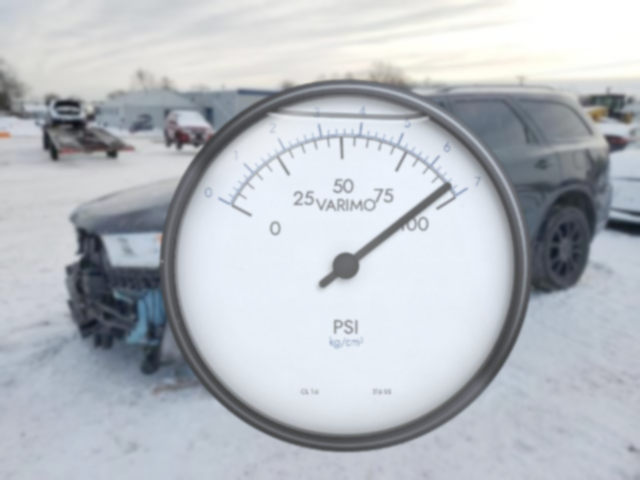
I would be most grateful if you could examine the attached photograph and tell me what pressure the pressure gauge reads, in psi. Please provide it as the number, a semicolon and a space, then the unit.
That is 95; psi
